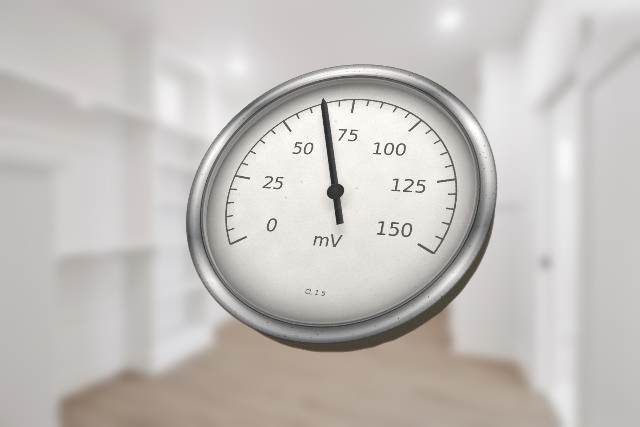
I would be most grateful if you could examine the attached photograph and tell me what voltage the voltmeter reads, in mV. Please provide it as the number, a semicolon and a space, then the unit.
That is 65; mV
